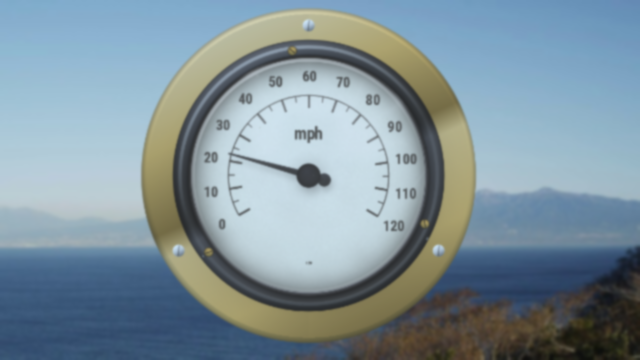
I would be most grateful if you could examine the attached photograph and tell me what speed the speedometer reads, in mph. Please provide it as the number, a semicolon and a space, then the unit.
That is 22.5; mph
